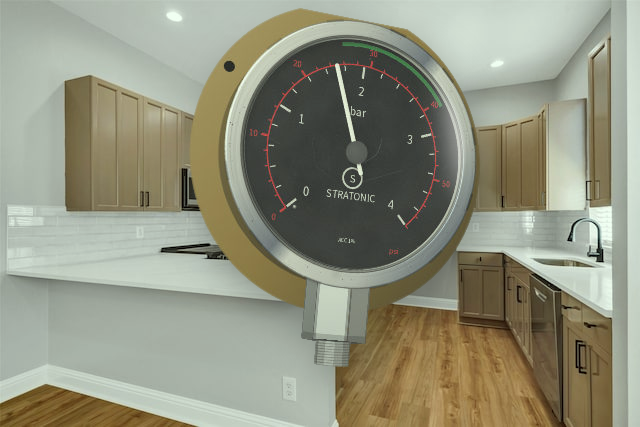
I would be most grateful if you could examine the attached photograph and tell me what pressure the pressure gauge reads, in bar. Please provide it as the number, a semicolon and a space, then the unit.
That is 1.7; bar
